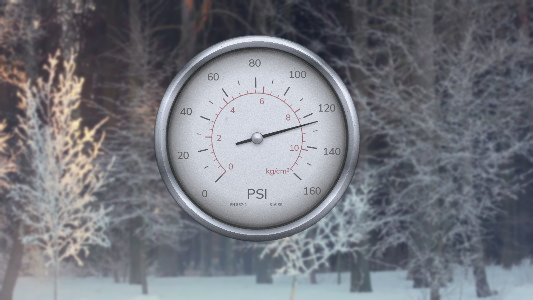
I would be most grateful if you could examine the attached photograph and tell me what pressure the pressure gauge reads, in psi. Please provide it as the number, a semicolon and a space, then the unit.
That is 125; psi
